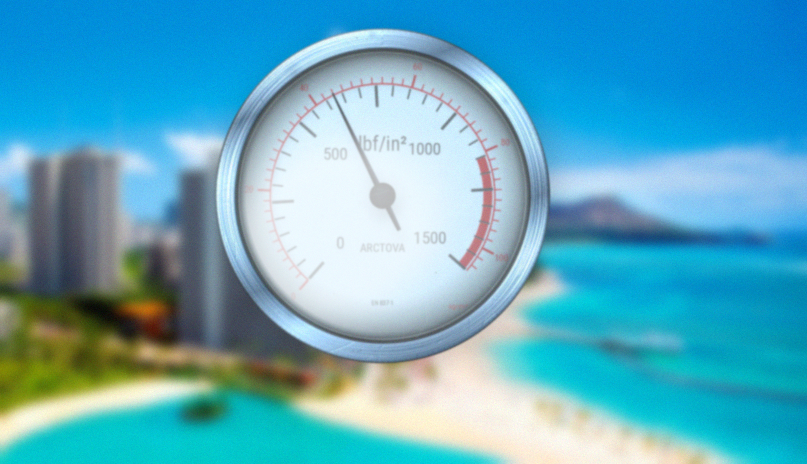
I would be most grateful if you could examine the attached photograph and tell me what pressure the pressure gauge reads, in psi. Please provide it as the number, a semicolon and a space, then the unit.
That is 625; psi
